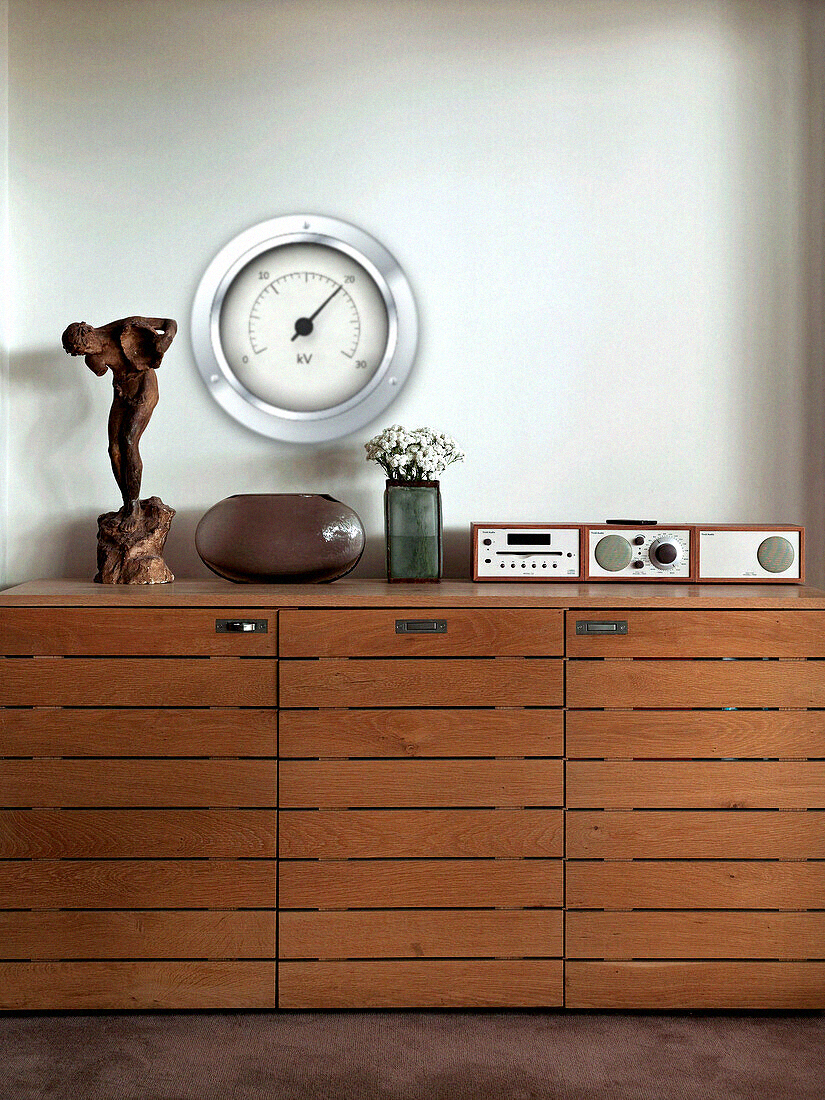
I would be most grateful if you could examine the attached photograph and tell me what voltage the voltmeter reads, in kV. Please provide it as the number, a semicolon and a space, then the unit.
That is 20; kV
